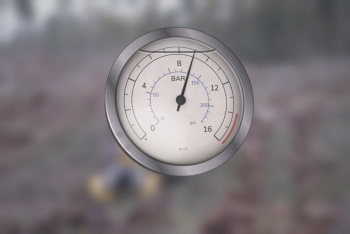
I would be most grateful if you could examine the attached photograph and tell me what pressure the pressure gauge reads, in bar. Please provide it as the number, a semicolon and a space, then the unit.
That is 9; bar
